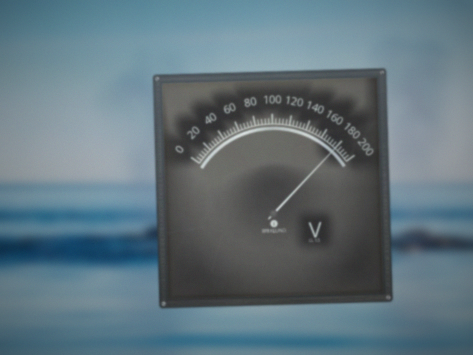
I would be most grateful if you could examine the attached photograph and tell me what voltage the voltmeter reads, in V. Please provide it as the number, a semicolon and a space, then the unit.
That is 180; V
